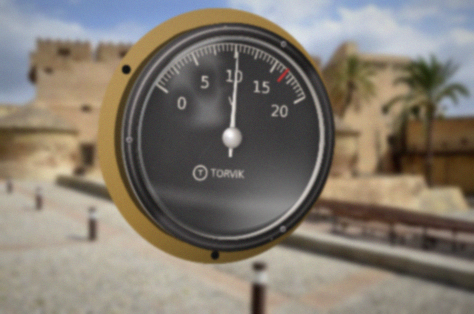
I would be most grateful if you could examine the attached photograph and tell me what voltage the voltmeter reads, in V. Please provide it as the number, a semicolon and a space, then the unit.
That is 10; V
